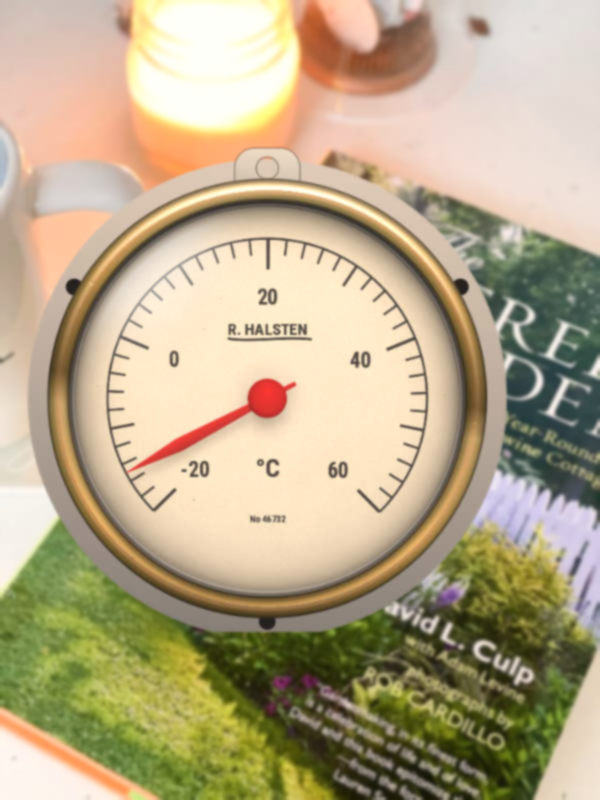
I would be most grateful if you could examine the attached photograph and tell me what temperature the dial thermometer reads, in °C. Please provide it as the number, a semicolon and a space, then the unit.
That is -15; °C
